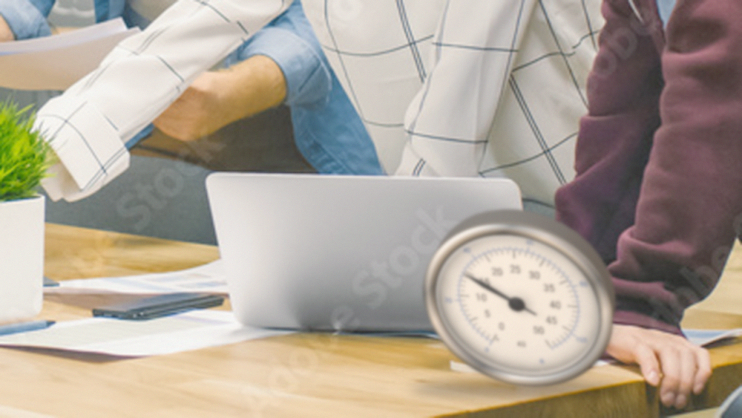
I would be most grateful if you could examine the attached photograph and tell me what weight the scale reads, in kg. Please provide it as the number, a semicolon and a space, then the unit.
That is 15; kg
